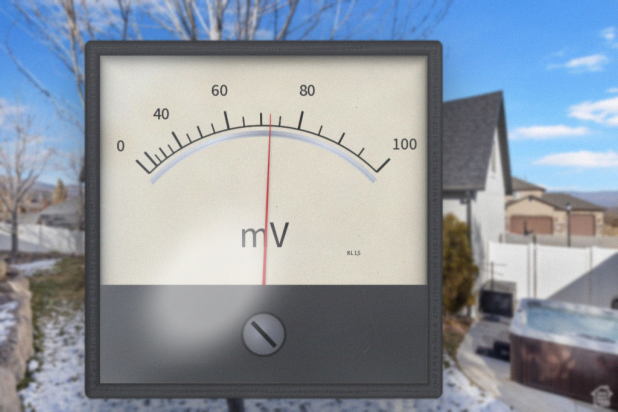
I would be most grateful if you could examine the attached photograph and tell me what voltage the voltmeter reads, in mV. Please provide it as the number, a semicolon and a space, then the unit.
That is 72.5; mV
